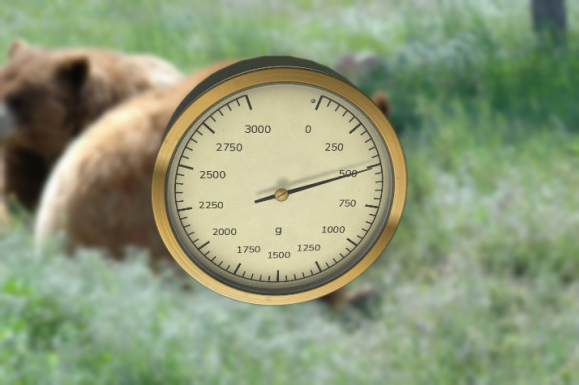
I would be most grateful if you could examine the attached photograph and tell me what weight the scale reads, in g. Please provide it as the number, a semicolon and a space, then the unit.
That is 500; g
